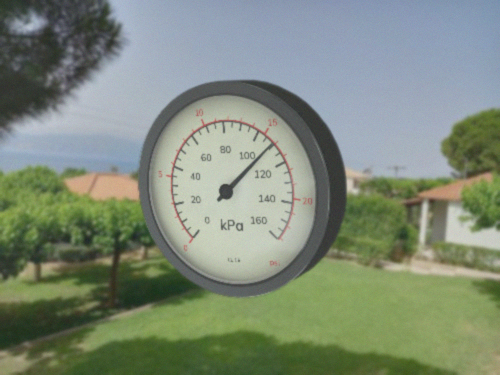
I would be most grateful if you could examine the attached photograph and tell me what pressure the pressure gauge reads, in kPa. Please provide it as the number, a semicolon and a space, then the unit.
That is 110; kPa
